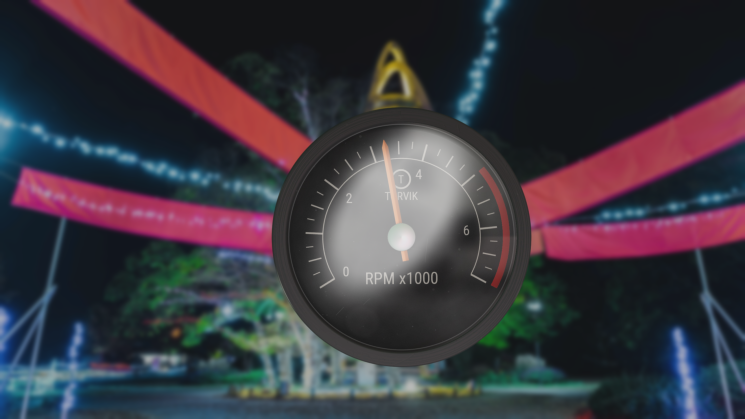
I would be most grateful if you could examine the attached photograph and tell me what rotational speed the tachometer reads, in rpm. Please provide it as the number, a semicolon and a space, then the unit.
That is 3250; rpm
